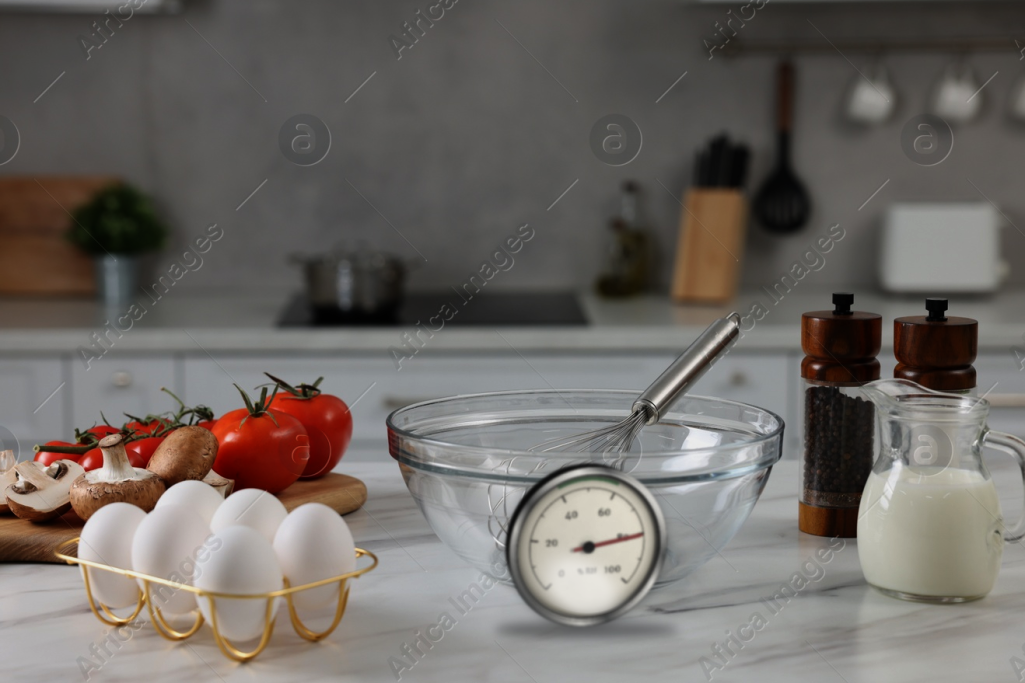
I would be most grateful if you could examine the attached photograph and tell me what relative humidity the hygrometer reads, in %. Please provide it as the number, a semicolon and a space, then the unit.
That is 80; %
